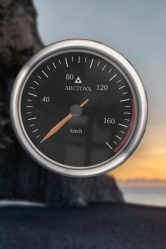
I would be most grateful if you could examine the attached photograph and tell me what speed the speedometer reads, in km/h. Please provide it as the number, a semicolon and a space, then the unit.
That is 0; km/h
